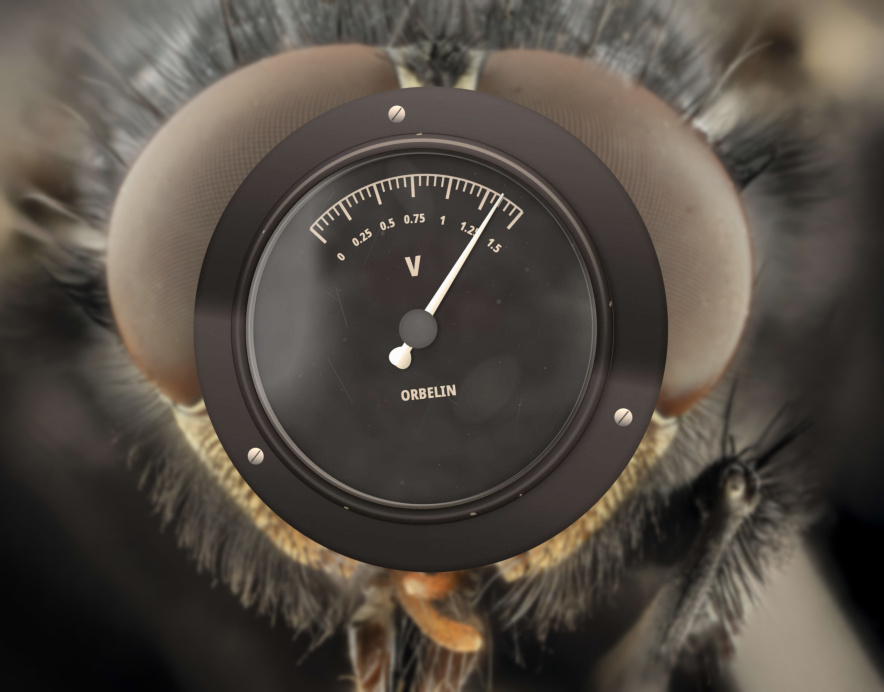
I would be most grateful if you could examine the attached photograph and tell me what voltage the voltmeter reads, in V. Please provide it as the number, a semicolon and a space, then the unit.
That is 1.35; V
